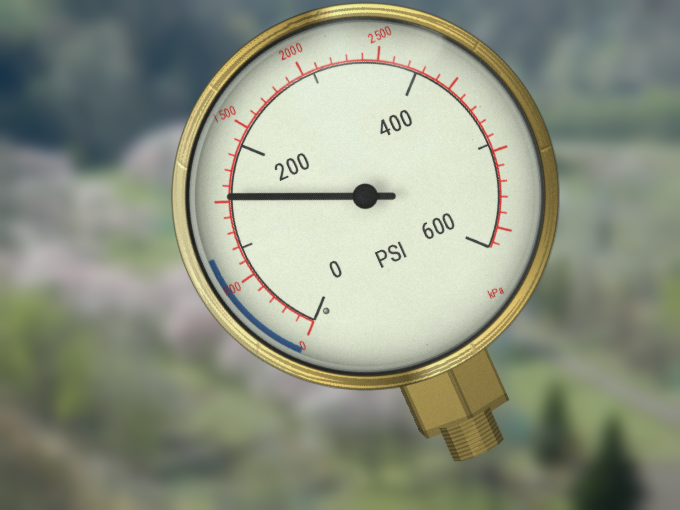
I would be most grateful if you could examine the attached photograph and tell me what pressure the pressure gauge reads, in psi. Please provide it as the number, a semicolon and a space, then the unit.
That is 150; psi
